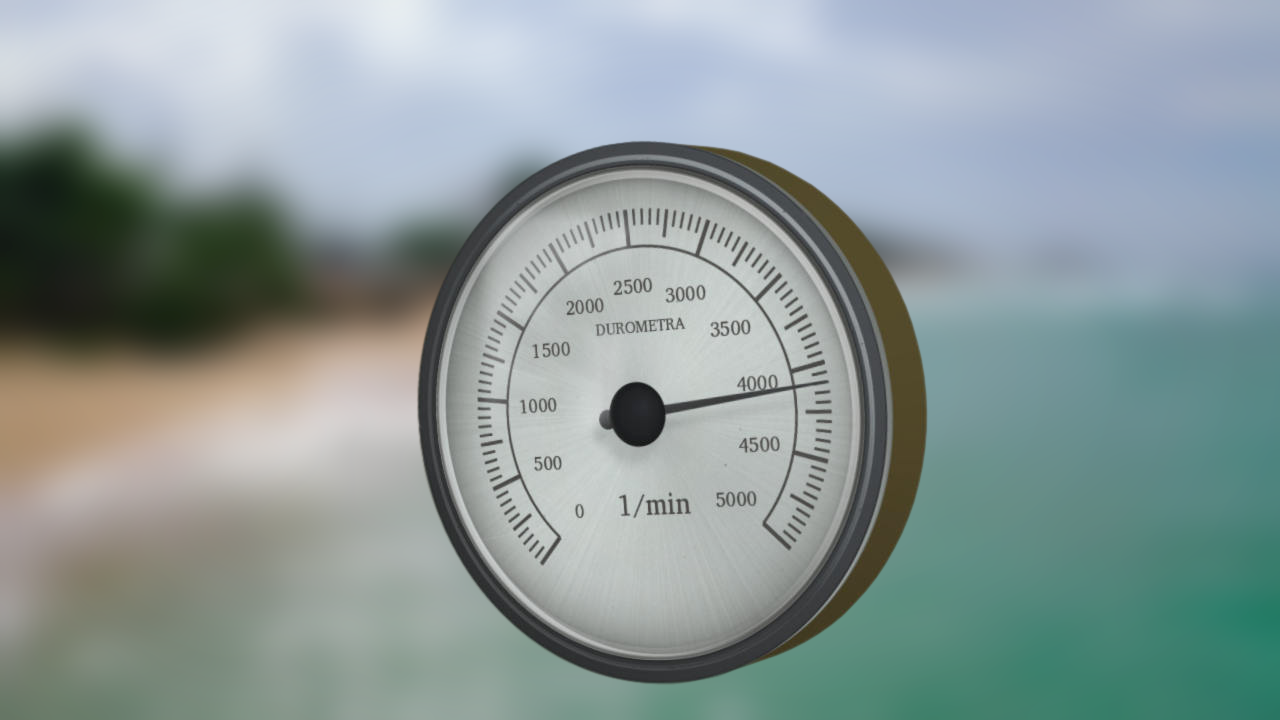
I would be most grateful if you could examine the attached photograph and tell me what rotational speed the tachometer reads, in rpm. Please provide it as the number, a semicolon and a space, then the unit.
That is 4100; rpm
